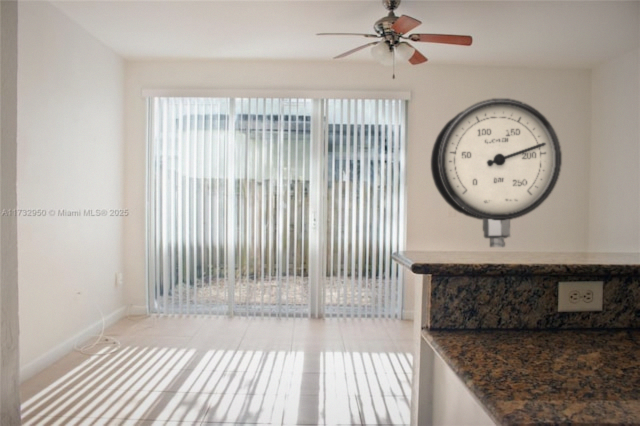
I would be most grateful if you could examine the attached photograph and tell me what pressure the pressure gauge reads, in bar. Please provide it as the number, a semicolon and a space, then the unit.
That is 190; bar
